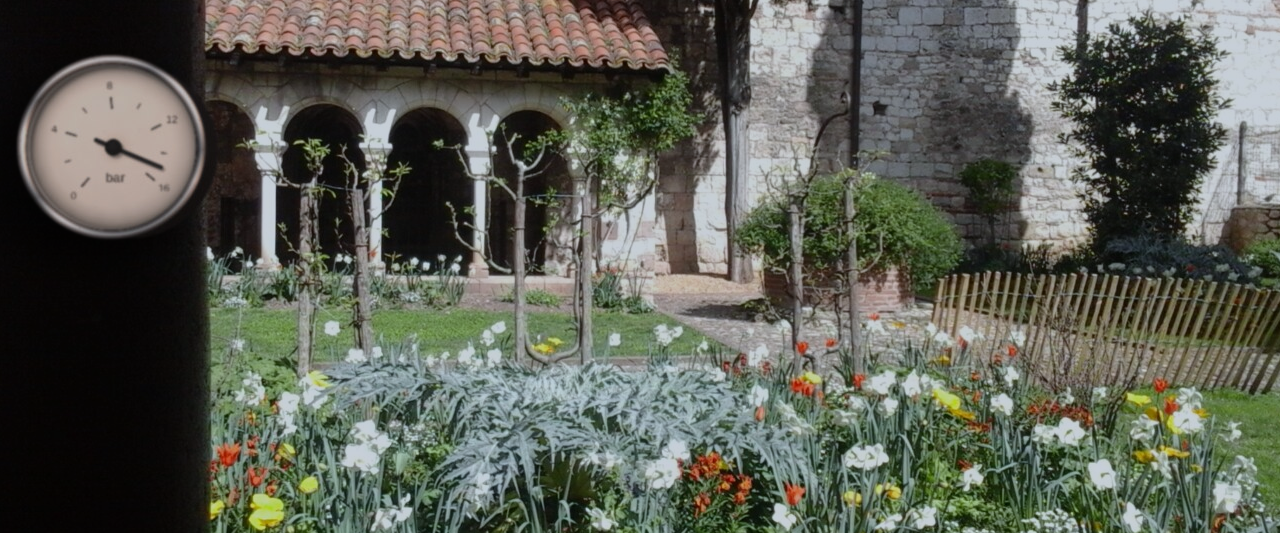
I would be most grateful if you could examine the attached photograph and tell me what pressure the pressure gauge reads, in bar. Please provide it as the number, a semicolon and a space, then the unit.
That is 15; bar
